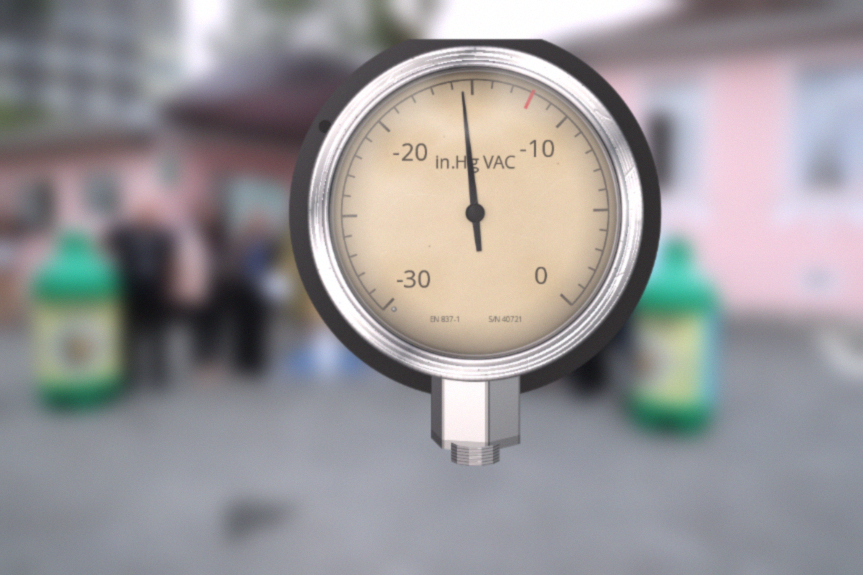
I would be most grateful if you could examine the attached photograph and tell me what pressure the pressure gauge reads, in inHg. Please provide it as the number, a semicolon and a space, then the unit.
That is -15.5; inHg
